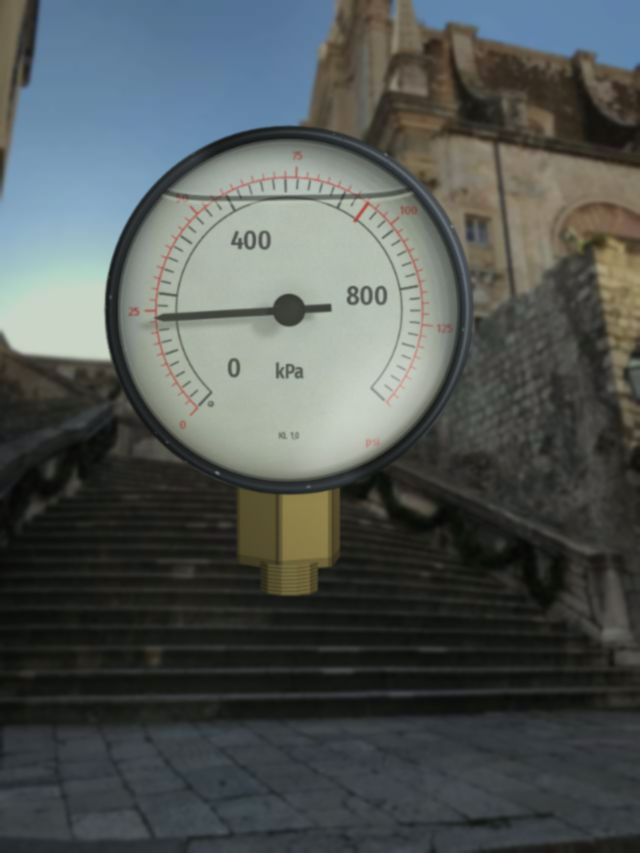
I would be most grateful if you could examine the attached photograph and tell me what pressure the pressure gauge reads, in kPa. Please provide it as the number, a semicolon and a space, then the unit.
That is 160; kPa
